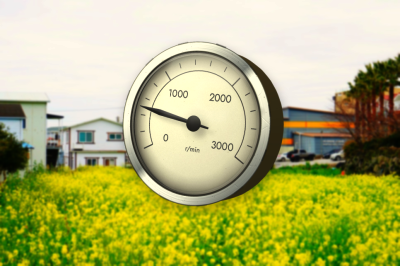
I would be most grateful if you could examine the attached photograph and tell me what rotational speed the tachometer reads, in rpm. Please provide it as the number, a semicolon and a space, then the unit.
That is 500; rpm
